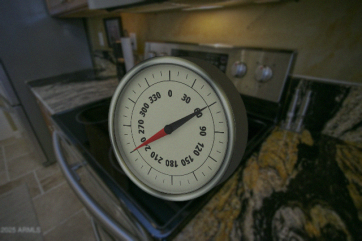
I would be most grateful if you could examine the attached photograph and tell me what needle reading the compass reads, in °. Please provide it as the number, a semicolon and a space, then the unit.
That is 240; °
